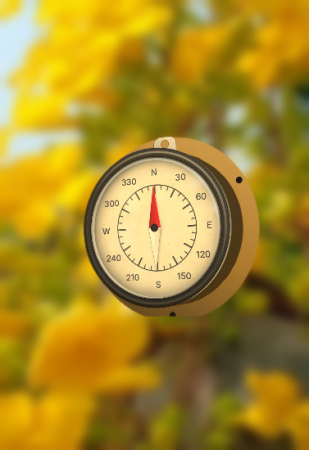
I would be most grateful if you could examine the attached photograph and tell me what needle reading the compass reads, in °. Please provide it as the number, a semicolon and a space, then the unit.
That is 0; °
